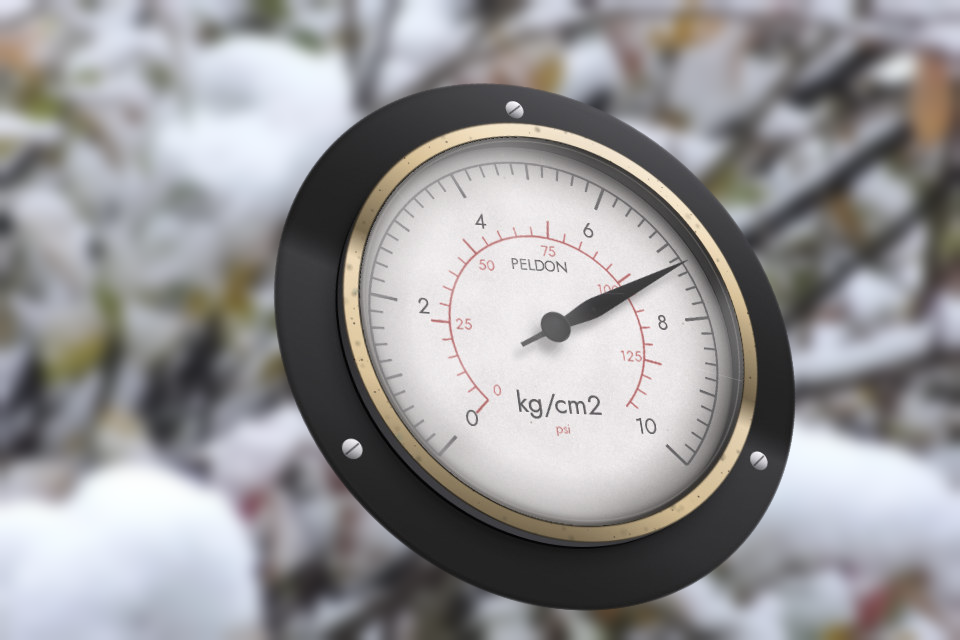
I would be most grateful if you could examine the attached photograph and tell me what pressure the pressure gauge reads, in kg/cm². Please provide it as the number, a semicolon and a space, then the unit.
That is 7.3; kg/cm²
